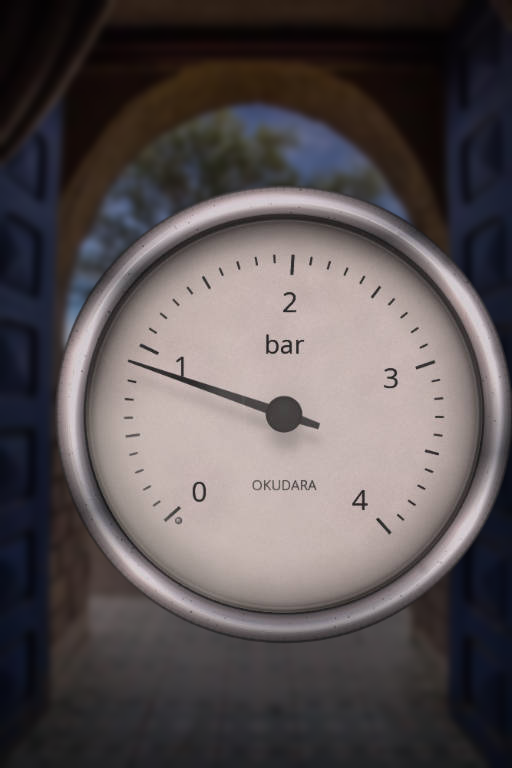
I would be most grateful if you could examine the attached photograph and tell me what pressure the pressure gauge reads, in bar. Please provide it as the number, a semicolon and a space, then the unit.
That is 0.9; bar
